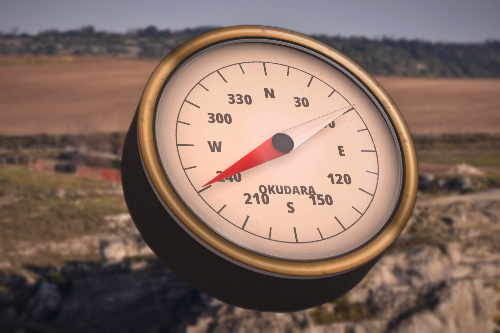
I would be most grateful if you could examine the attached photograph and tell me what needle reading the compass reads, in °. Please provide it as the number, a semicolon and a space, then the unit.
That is 240; °
